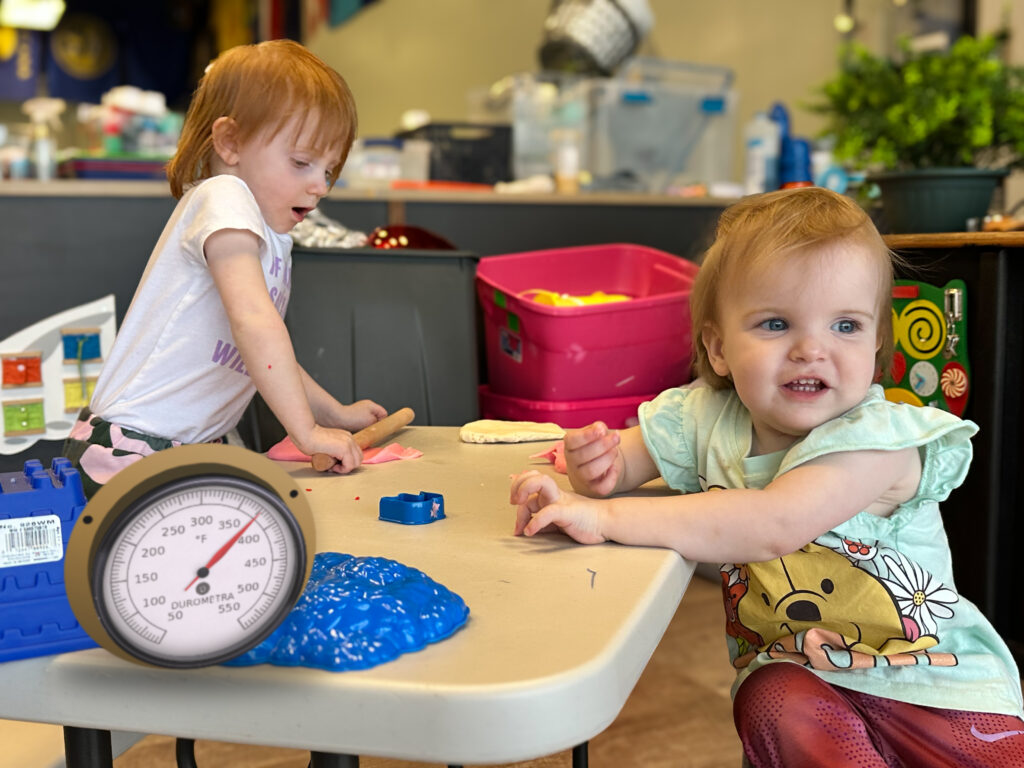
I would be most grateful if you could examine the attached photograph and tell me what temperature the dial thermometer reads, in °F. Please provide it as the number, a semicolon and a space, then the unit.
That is 375; °F
